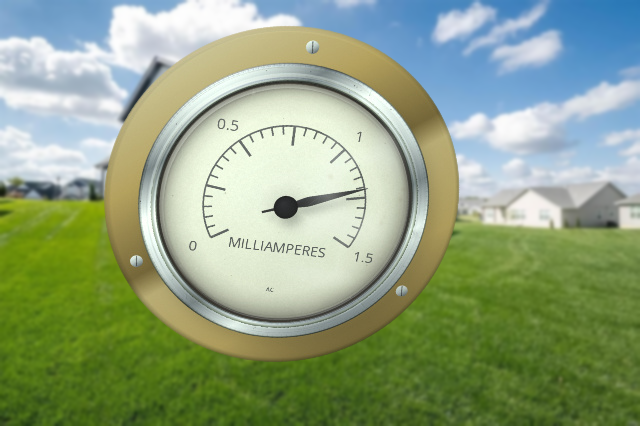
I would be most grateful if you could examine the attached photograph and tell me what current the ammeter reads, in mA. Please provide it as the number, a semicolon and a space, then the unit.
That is 1.2; mA
